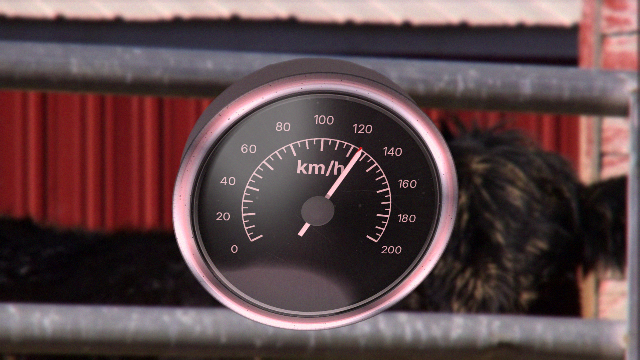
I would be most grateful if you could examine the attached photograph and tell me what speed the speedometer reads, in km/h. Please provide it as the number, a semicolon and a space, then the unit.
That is 125; km/h
